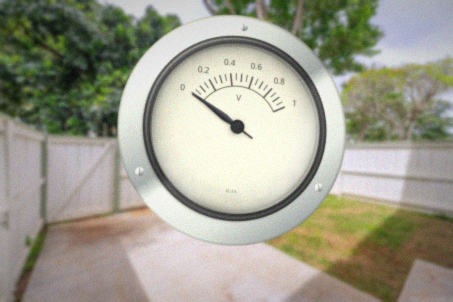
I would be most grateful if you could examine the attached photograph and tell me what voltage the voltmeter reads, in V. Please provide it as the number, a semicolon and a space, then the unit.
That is 0; V
